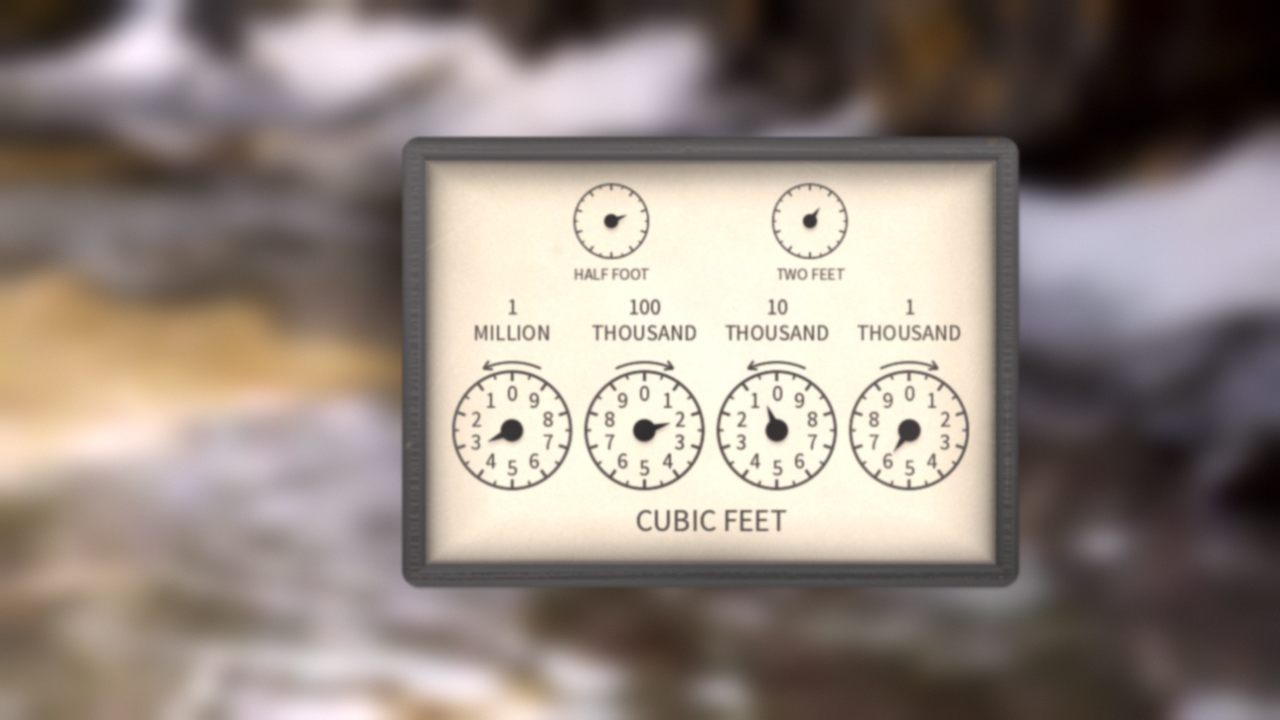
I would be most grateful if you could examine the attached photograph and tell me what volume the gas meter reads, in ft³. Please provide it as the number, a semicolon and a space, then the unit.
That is 320600; ft³
